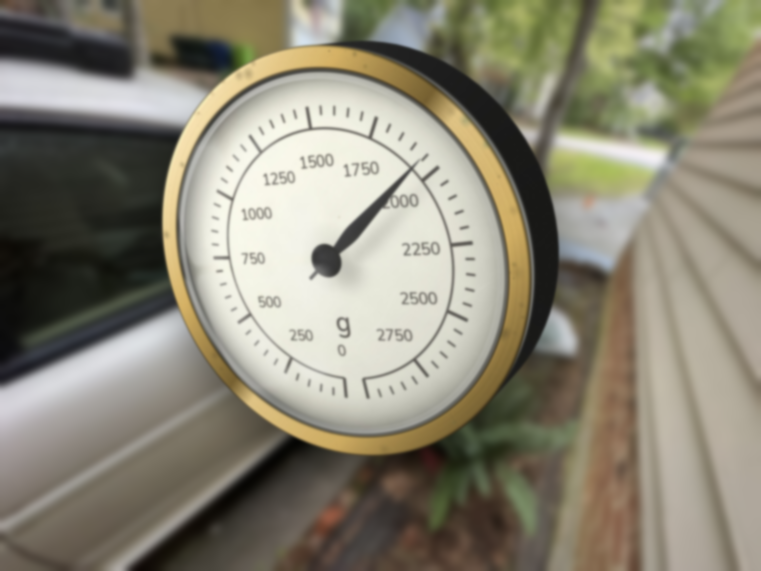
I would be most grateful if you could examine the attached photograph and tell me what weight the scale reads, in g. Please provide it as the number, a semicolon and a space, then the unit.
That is 1950; g
